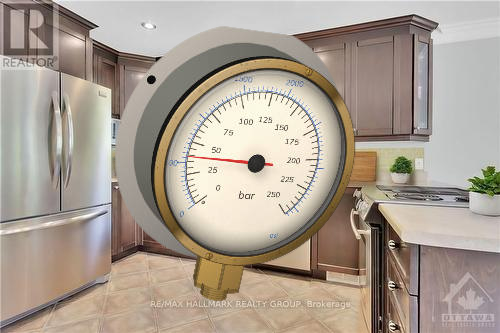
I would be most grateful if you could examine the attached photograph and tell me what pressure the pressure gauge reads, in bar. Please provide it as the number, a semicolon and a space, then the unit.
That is 40; bar
